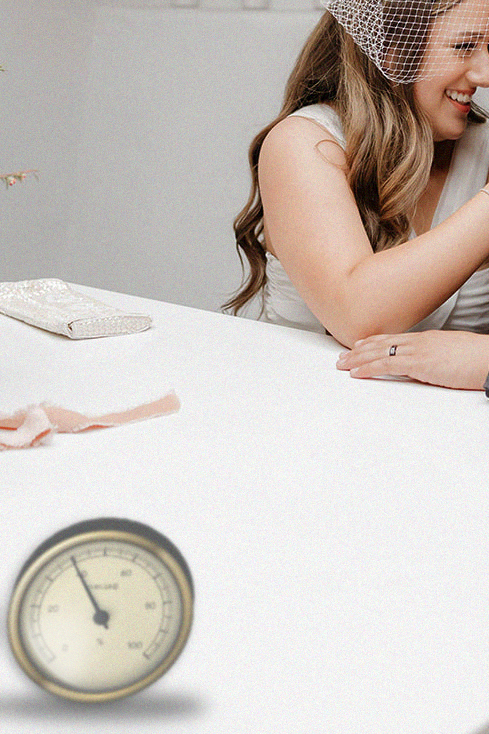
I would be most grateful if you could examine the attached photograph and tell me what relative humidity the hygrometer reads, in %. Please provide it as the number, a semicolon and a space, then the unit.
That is 40; %
